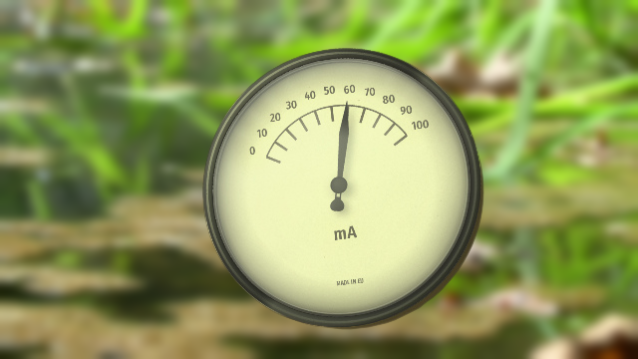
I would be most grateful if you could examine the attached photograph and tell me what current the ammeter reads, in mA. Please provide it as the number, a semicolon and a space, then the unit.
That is 60; mA
